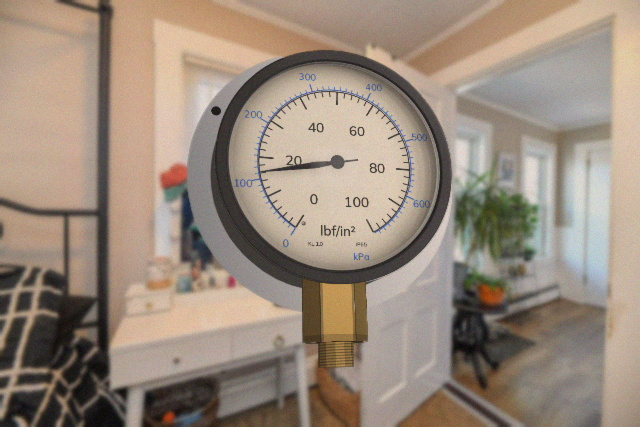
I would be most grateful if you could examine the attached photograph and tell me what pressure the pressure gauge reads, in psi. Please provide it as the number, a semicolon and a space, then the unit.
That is 16; psi
